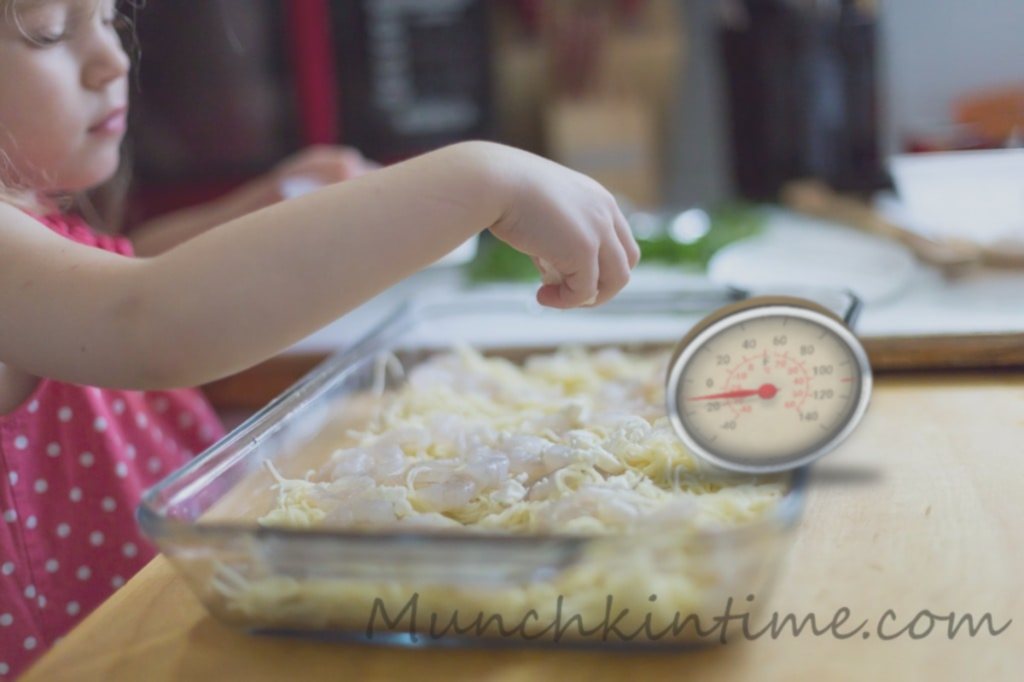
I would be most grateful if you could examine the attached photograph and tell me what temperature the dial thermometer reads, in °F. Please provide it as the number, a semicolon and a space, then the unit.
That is -10; °F
